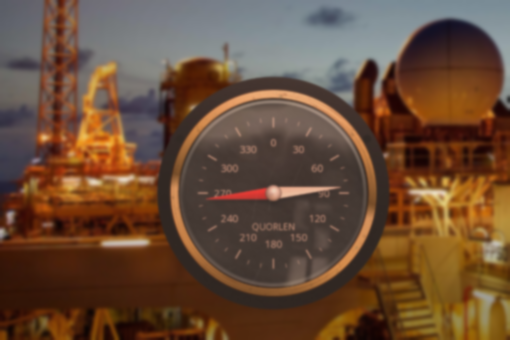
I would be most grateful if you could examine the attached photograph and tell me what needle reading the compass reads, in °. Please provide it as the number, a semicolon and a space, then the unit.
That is 265; °
